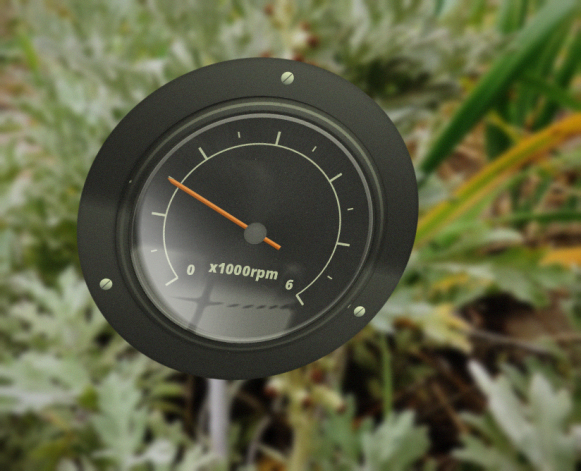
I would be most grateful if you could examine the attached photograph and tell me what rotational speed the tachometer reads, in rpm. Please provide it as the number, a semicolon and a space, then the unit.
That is 1500; rpm
